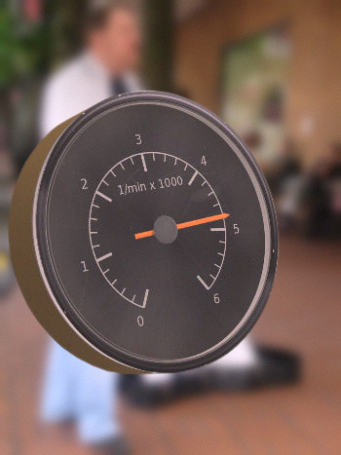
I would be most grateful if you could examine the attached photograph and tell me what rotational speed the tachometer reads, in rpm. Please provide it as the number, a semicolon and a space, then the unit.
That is 4800; rpm
